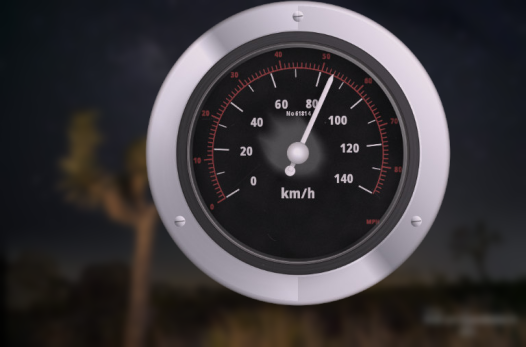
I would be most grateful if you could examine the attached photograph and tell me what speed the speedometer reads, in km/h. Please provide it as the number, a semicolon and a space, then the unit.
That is 85; km/h
